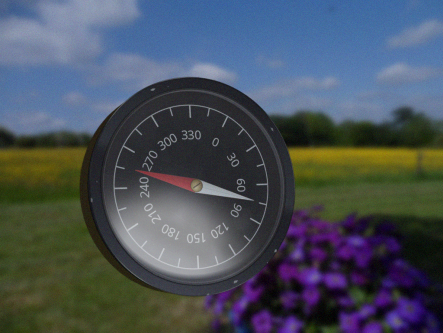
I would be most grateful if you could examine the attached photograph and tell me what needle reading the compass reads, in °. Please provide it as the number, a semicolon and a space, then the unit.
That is 255; °
